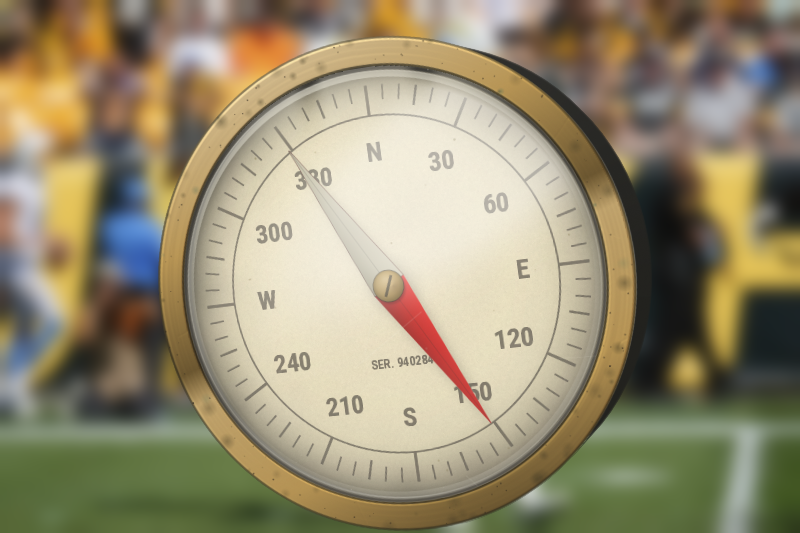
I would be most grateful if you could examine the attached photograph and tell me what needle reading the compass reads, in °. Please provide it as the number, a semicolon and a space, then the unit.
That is 150; °
